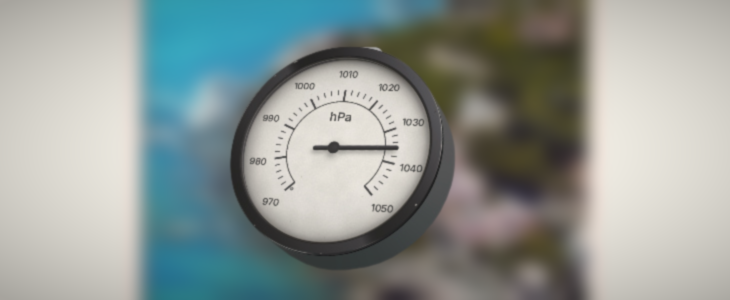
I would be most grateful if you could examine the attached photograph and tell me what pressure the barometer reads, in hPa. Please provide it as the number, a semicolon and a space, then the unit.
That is 1036; hPa
